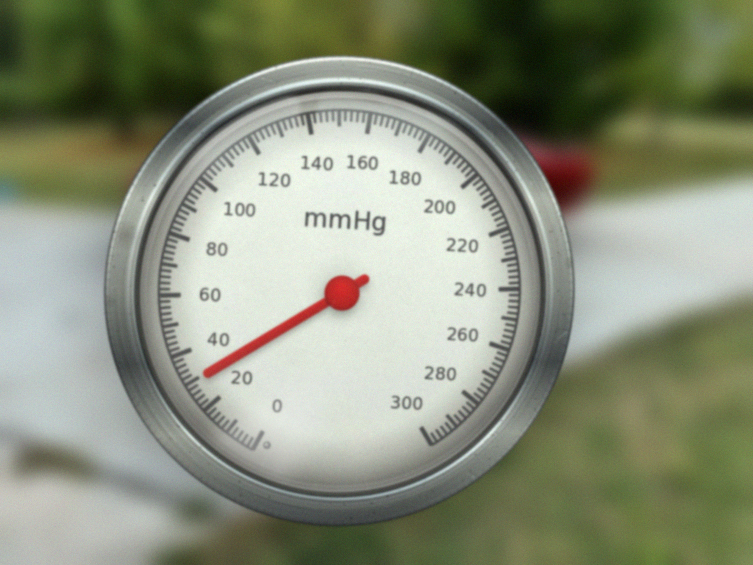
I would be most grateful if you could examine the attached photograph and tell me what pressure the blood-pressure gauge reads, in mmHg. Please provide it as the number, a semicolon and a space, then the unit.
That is 30; mmHg
